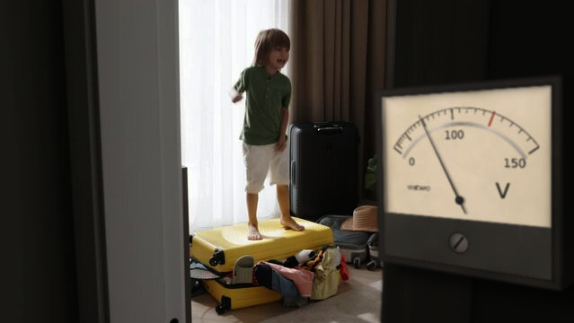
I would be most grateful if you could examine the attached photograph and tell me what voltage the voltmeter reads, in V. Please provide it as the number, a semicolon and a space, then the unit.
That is 75; V
